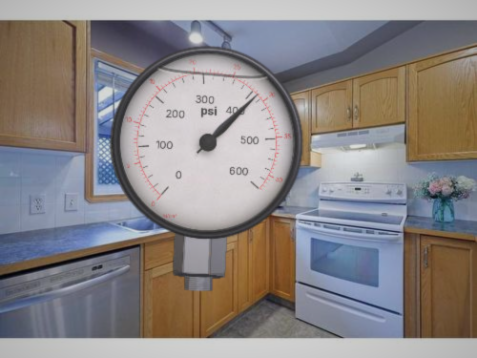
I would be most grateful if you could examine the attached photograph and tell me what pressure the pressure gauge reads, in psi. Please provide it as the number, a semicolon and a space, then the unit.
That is 410; psi
